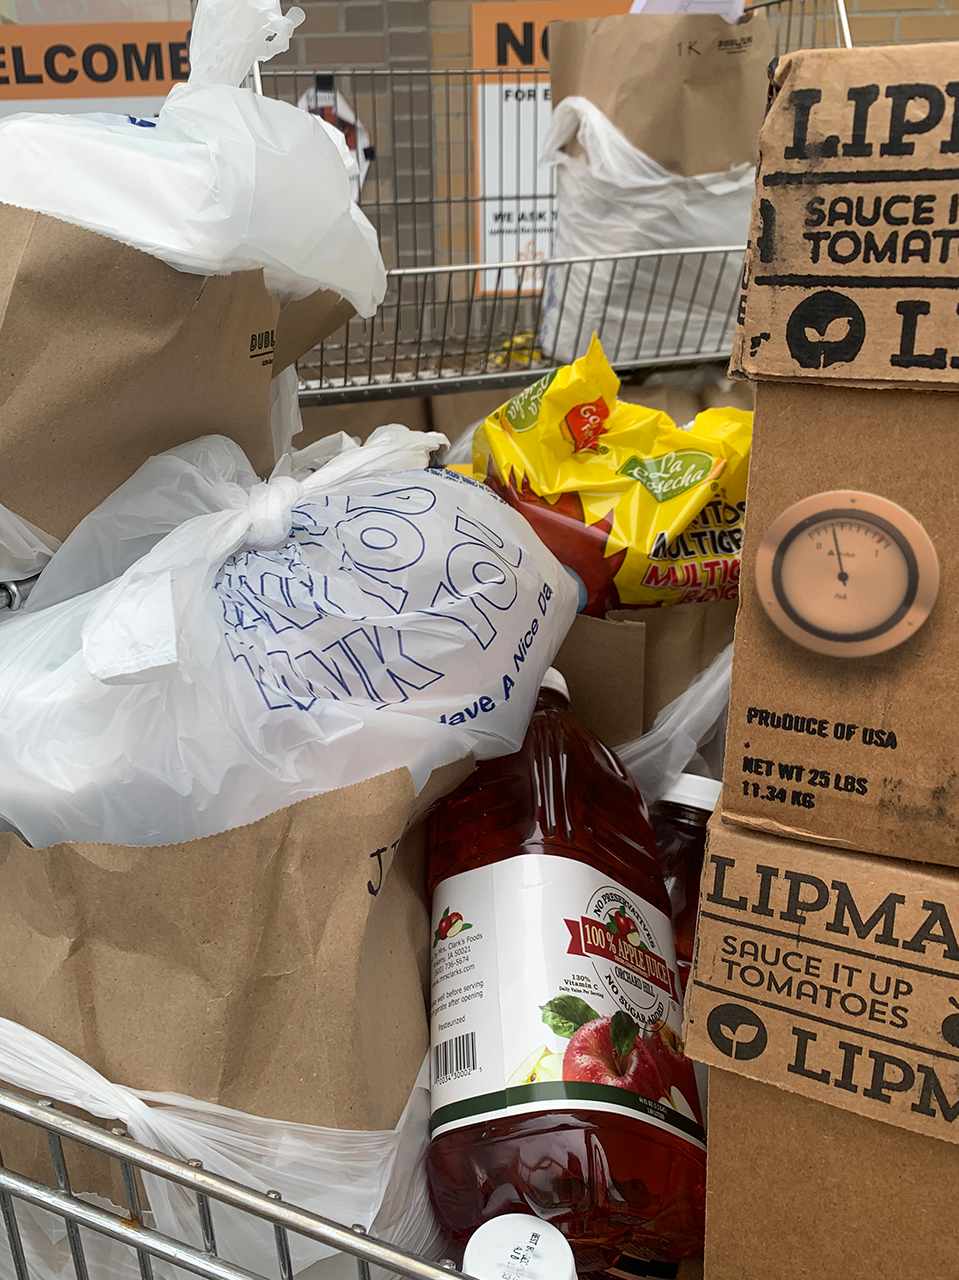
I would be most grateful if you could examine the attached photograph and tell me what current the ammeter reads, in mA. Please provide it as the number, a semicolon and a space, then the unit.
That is 0.3; mA
